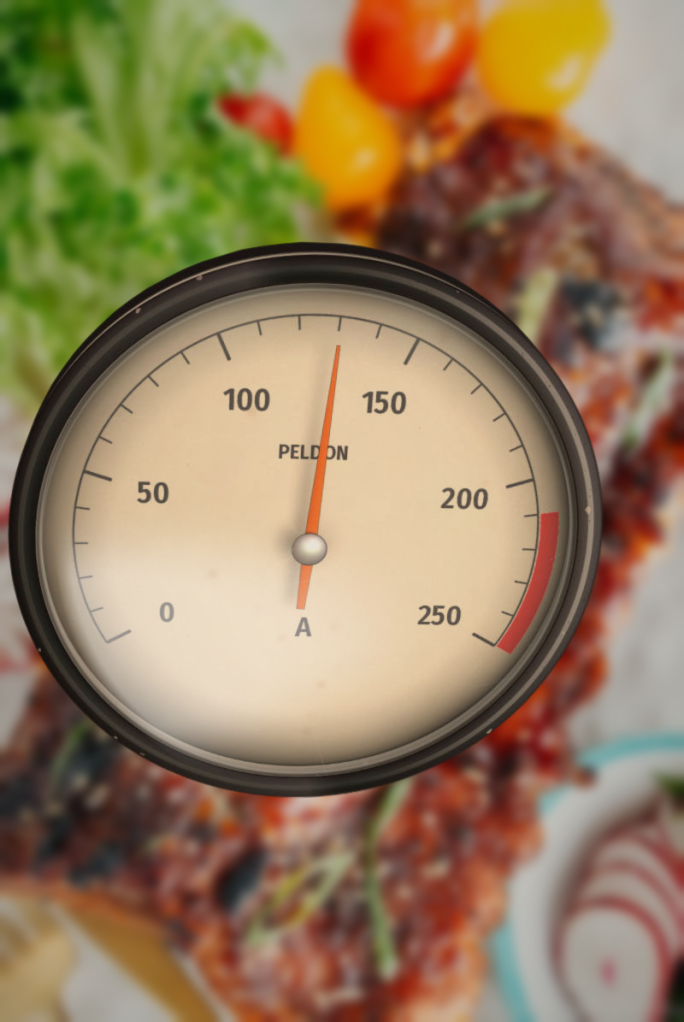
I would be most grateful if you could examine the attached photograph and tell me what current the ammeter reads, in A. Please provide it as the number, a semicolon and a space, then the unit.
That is 130; A
